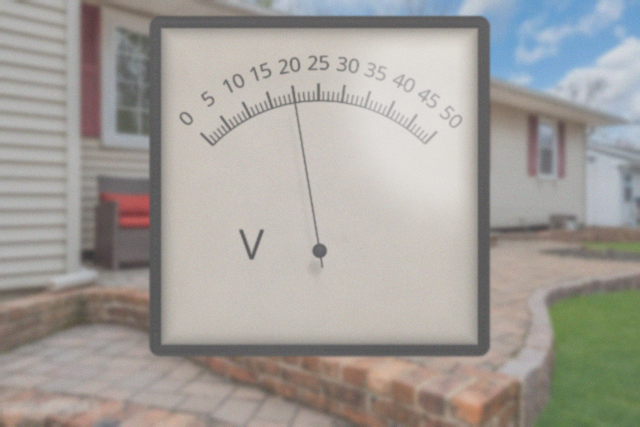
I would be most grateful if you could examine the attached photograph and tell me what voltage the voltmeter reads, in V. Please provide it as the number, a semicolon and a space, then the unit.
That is 20; V
